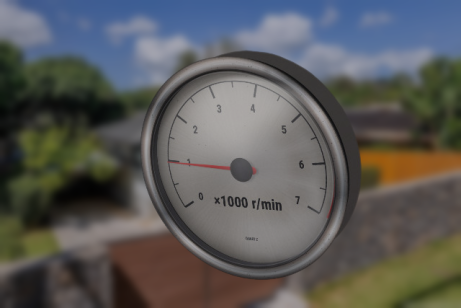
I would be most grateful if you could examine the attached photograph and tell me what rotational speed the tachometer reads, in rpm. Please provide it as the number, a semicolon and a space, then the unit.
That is 1000; rpm
